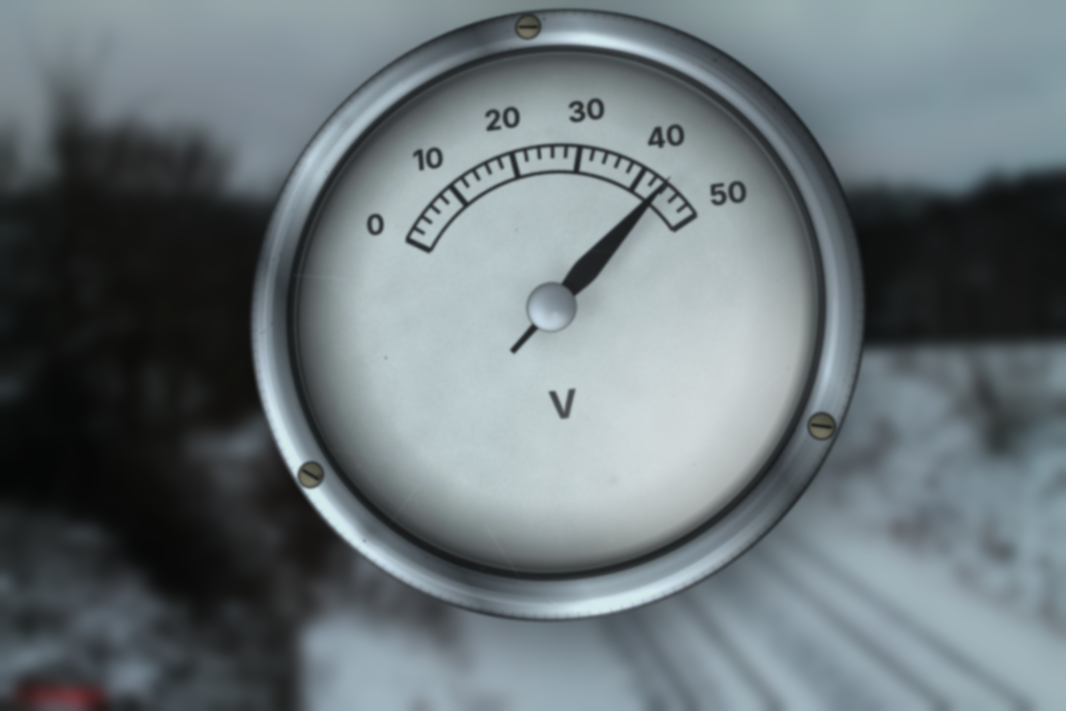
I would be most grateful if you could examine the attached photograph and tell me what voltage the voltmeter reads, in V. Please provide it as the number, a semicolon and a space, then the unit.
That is 44; V
